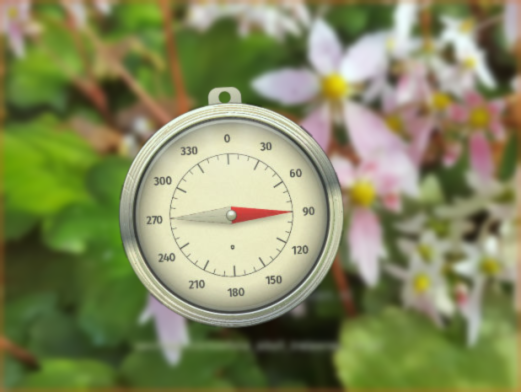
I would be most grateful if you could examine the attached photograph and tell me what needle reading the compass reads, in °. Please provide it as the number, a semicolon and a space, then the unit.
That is 90; °
